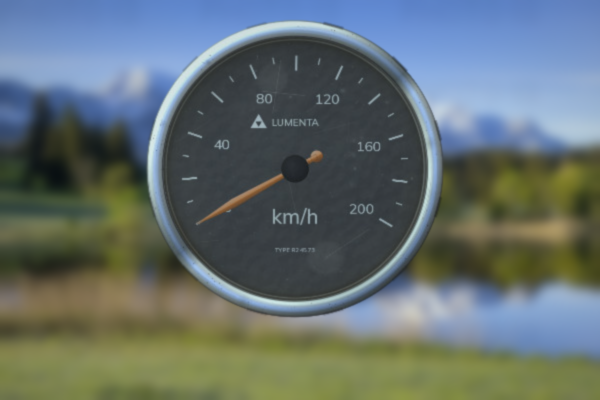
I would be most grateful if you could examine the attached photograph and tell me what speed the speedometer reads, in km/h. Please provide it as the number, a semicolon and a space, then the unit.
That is 0; km/h
